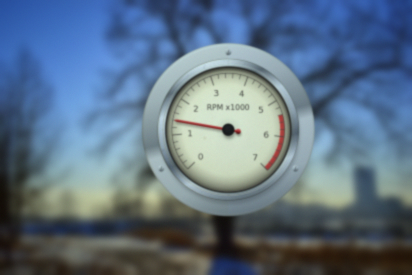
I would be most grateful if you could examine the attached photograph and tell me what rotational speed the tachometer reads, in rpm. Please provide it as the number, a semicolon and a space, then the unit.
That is 1400; rpm
